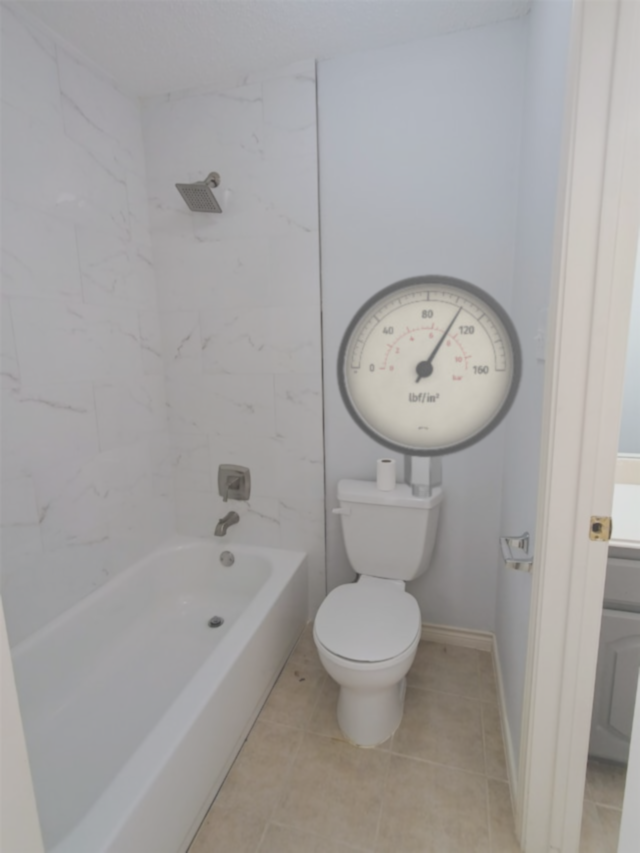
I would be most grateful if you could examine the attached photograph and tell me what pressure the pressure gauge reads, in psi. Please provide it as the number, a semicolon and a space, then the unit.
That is 105; psi
